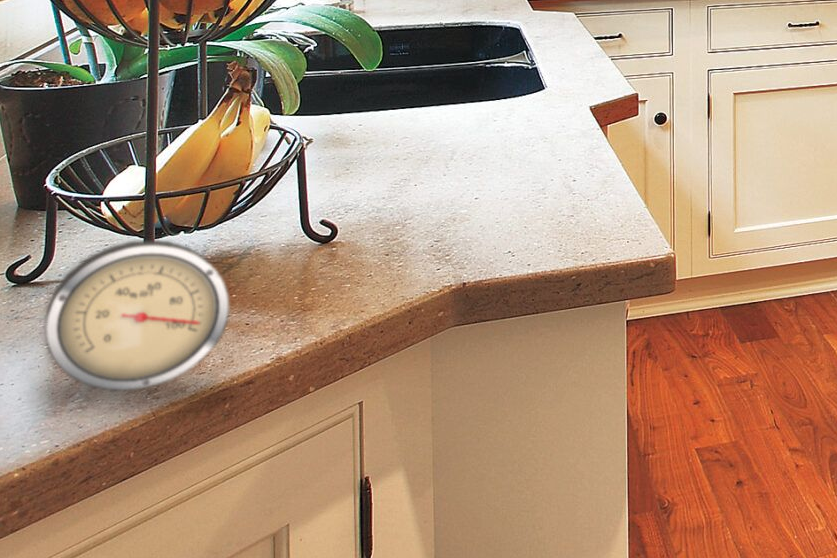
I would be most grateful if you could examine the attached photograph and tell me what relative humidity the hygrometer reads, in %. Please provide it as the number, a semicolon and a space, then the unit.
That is 96; %
